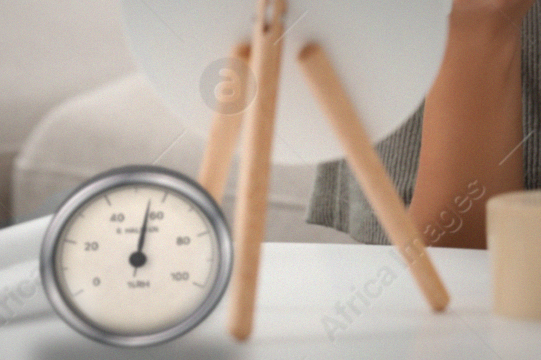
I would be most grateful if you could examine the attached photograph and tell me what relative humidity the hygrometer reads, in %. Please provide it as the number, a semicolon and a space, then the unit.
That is 55; %
